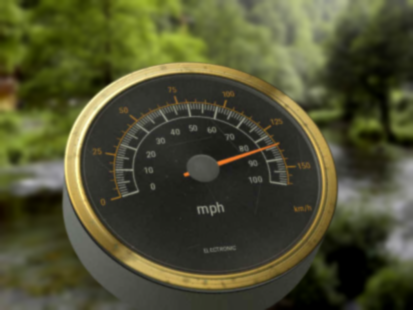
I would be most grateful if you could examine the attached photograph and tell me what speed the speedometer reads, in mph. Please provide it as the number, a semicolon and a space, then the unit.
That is 85; mph
